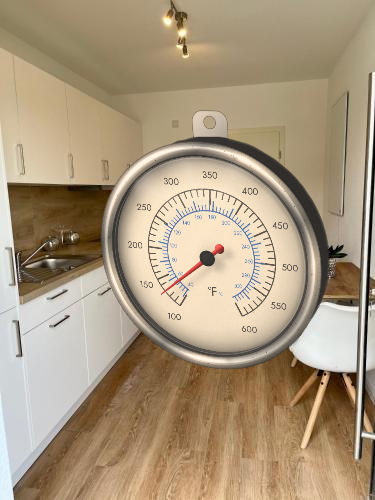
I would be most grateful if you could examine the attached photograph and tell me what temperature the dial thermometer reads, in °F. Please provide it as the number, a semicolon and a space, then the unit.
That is 130; °F
